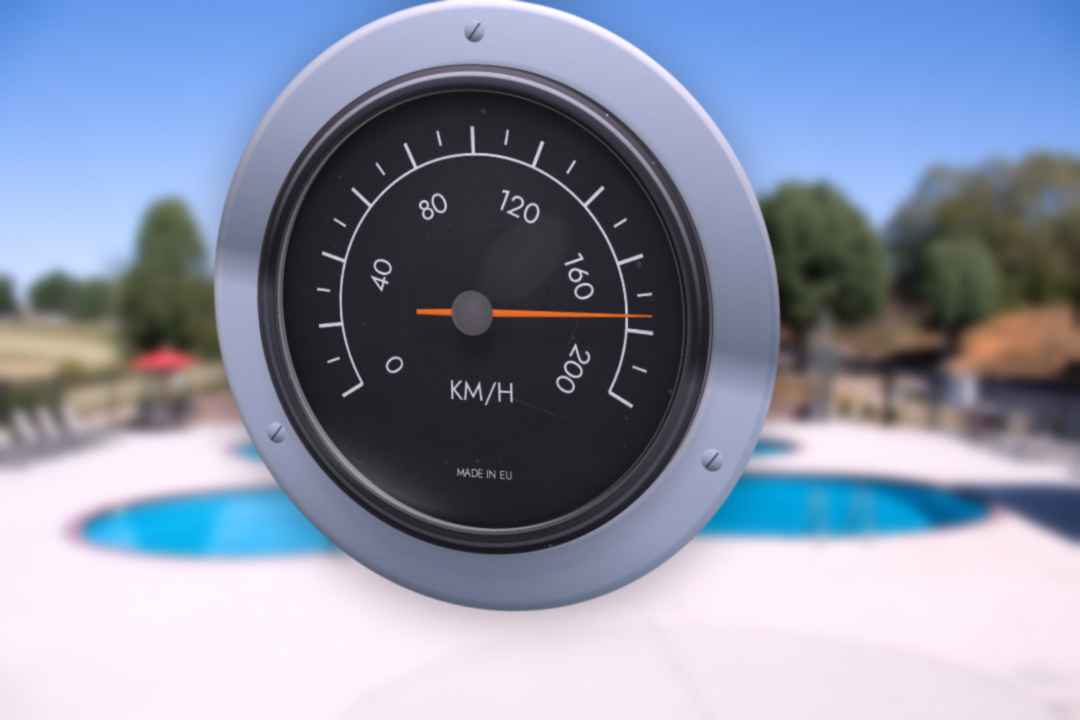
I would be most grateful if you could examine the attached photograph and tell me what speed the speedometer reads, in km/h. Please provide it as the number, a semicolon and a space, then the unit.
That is 175; km/h
